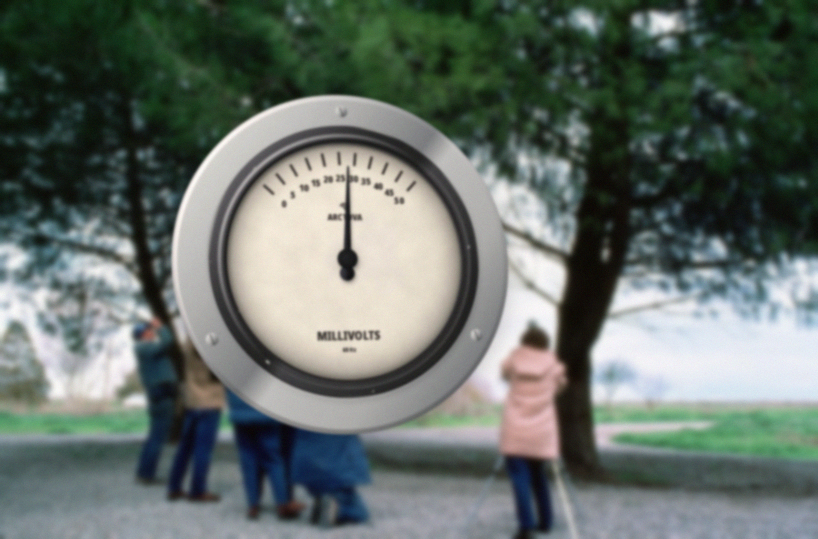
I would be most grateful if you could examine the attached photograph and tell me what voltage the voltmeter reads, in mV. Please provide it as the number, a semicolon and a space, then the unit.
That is 27.5; mV
